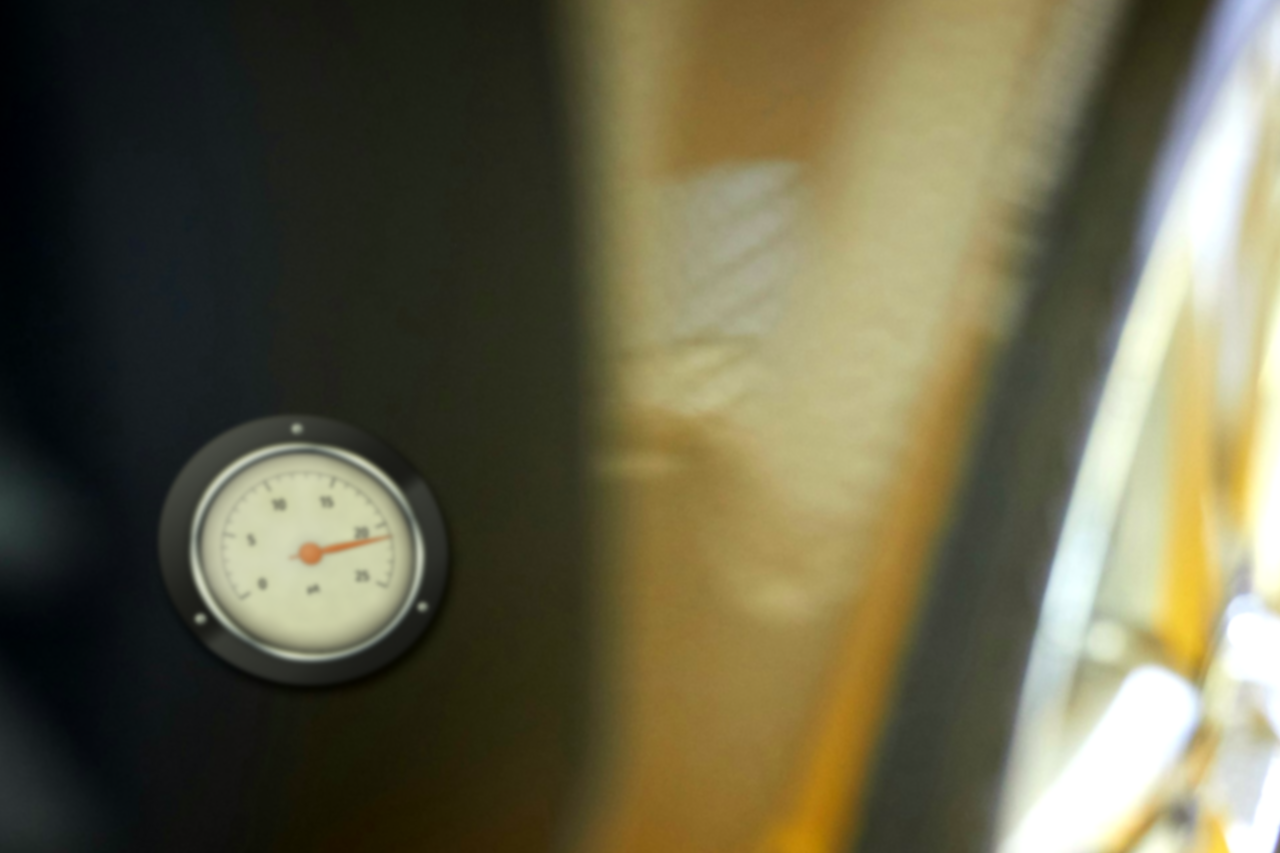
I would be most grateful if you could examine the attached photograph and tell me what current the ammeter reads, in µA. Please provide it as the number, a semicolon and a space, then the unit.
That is 21; µA
